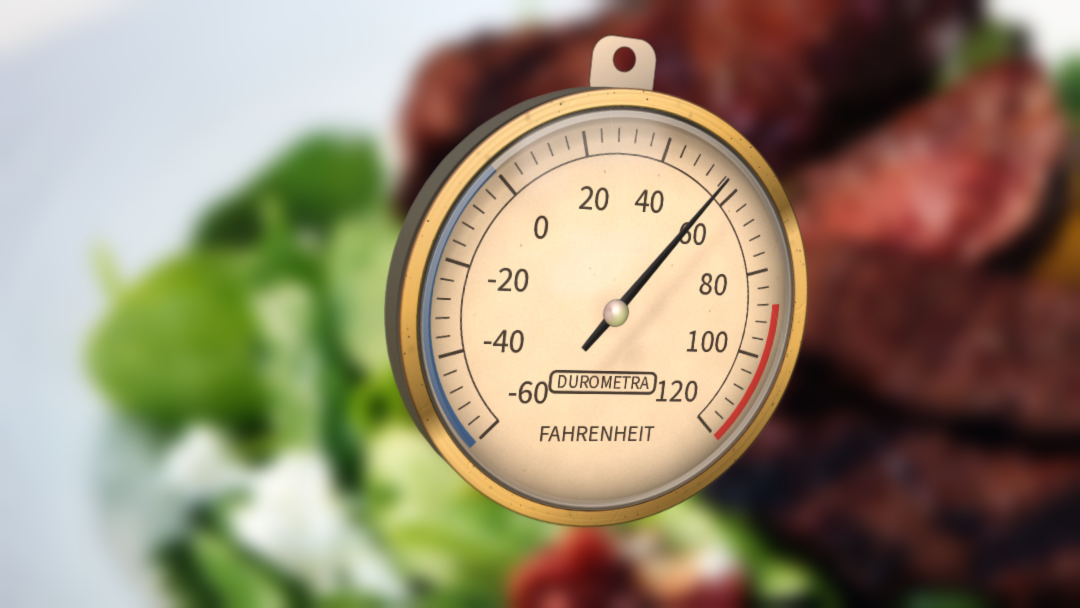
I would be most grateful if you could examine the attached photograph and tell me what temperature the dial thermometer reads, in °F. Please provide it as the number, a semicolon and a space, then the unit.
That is 56; °F
